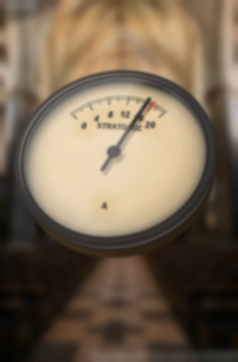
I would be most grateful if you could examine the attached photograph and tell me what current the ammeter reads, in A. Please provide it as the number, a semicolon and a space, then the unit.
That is 16; A
